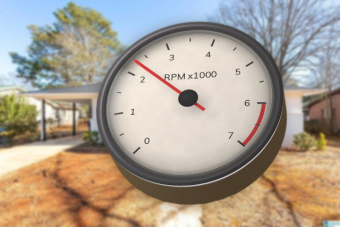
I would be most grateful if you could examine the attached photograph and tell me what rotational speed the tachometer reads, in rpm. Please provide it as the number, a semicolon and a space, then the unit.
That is 2250; rpm
